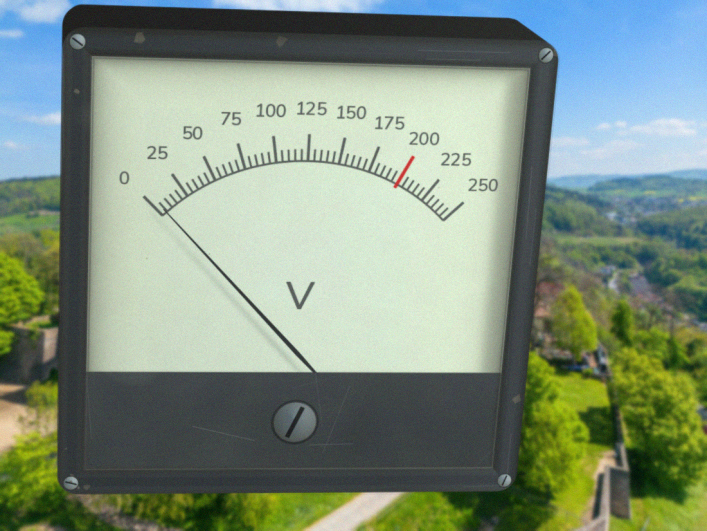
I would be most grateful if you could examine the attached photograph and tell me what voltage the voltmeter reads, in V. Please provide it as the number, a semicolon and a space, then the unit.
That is 5; V
